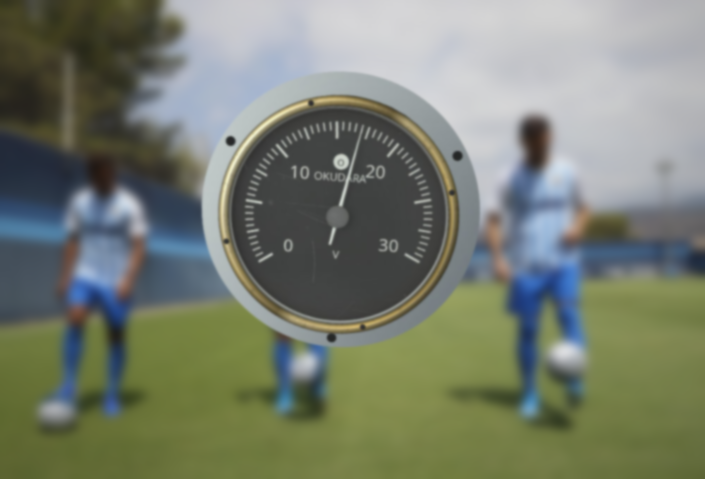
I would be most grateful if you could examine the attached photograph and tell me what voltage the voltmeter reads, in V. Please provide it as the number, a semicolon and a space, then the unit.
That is 17; V
